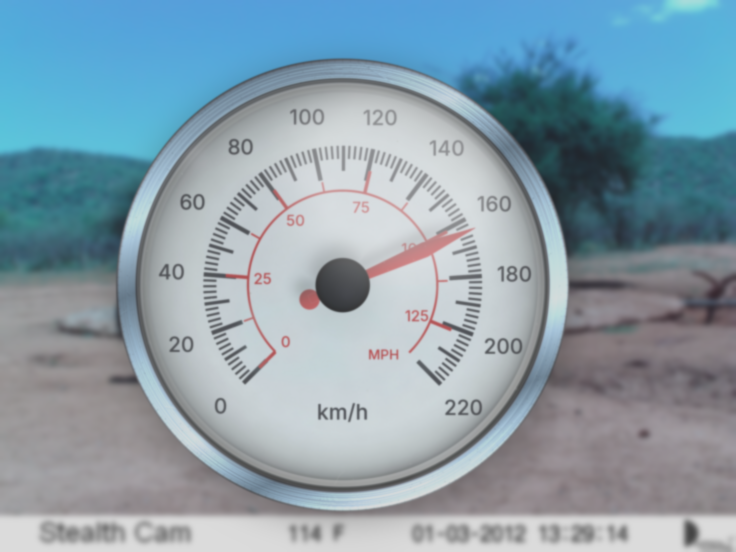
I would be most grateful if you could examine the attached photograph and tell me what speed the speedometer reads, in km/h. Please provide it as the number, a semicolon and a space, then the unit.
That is 164; km/h
